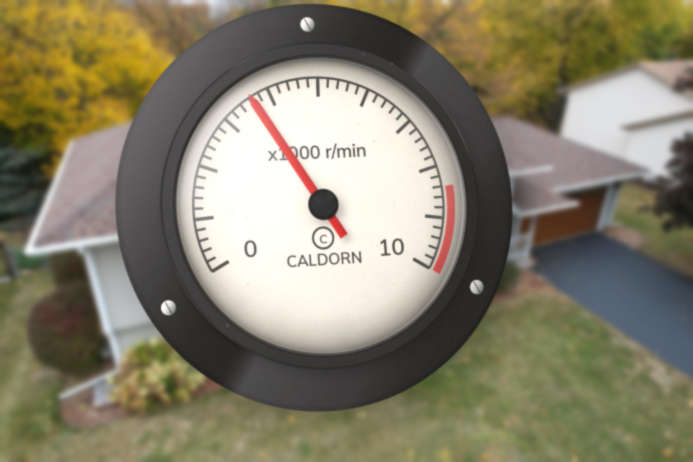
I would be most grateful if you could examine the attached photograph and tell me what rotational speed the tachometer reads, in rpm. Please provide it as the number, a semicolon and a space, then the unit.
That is 3600; rpm
